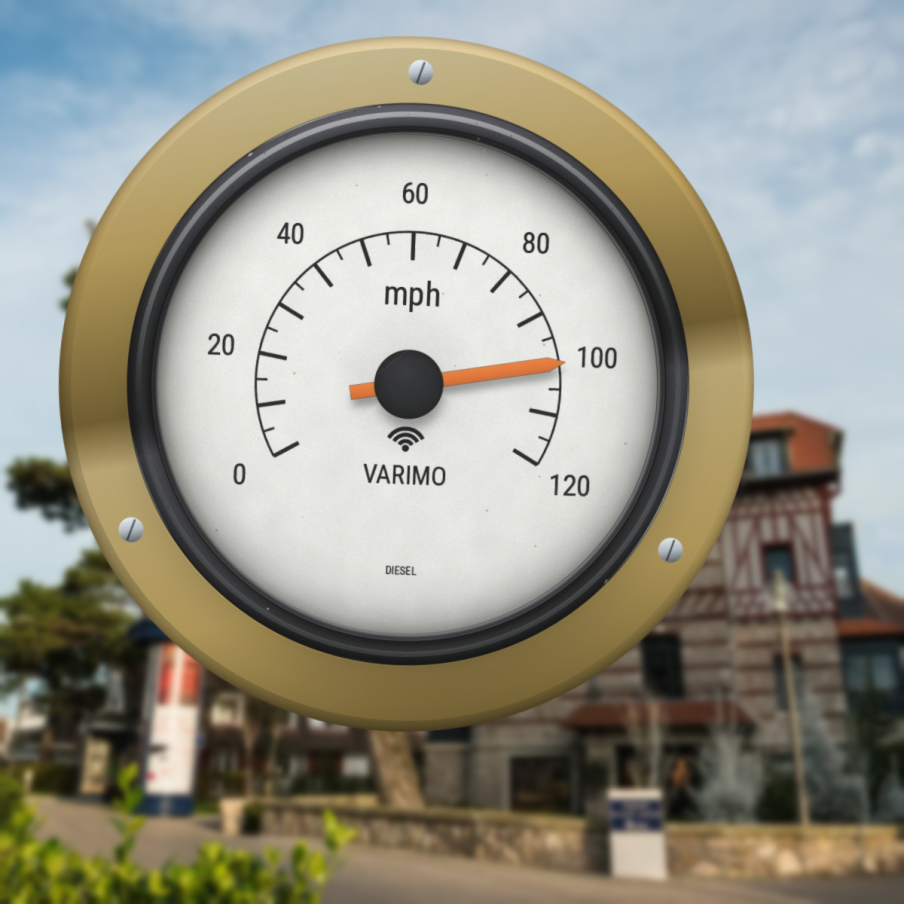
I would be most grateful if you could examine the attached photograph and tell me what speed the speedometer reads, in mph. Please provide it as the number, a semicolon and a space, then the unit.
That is 100; mph
